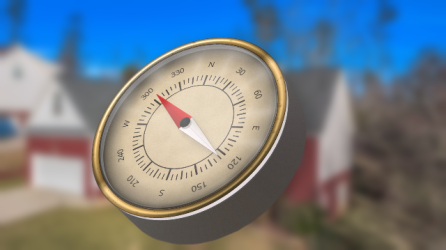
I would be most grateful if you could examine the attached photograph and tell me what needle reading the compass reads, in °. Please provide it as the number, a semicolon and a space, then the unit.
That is 305; °
